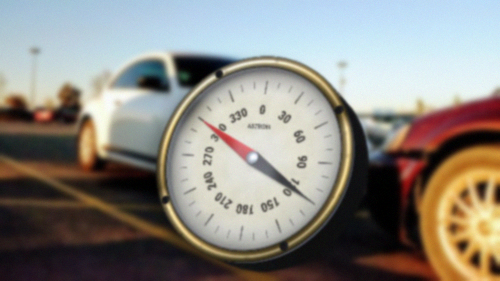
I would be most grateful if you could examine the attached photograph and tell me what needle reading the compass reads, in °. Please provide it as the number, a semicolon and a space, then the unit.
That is 300; °
